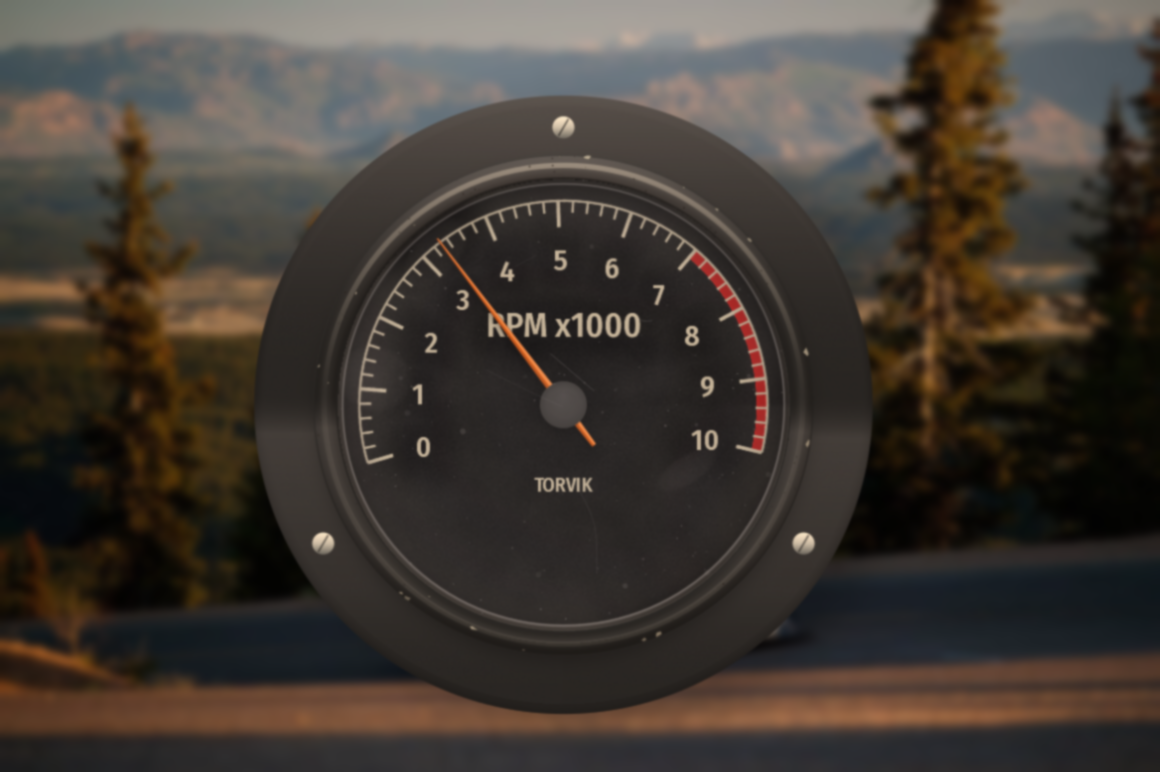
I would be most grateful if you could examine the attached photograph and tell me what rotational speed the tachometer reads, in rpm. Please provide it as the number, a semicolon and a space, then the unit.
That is 3300; rpm
